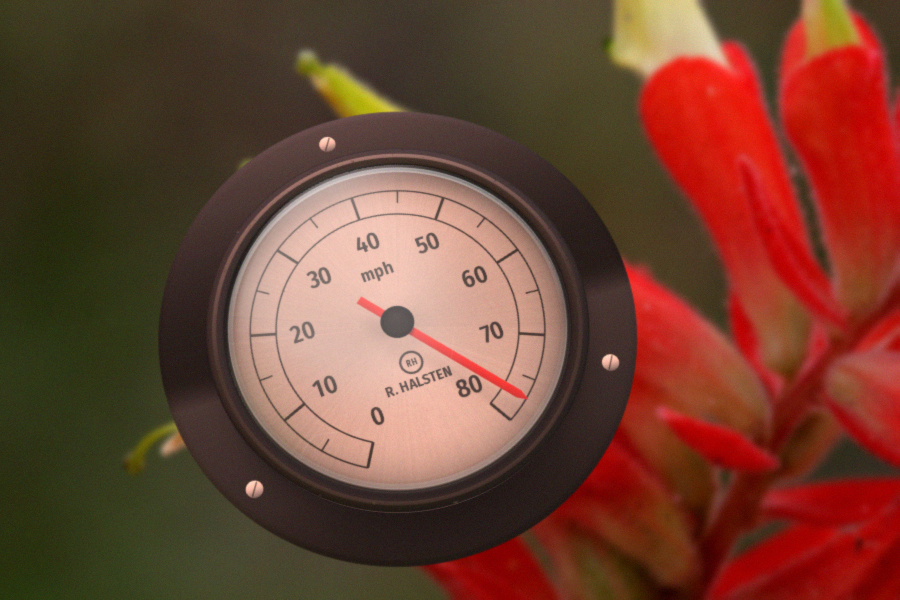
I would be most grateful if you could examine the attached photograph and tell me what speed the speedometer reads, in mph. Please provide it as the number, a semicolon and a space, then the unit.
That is 77.5; mph
